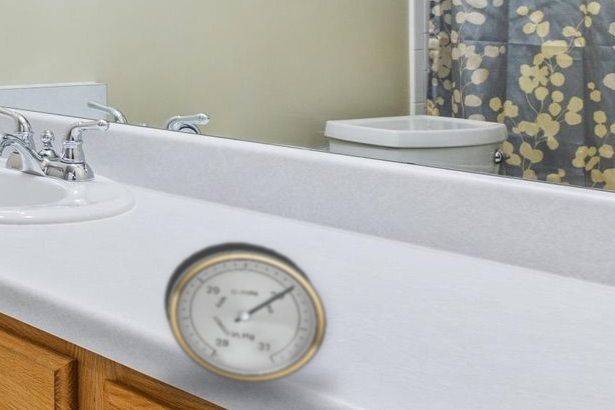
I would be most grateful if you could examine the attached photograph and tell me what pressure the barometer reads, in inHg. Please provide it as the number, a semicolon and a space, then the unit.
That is 30; inHg
